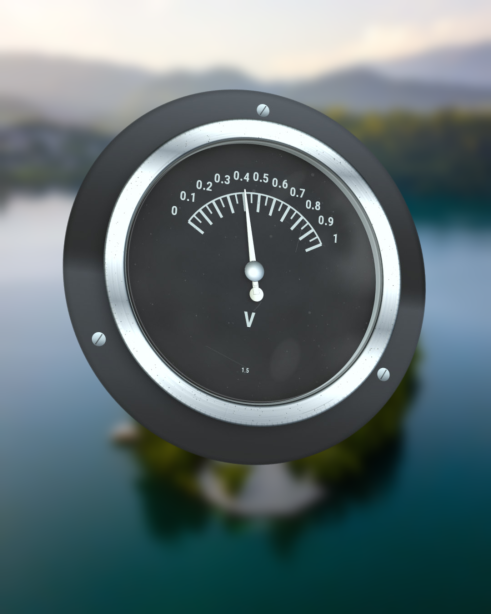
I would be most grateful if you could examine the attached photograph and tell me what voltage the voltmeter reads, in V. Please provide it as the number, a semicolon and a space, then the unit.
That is 0.4; V
